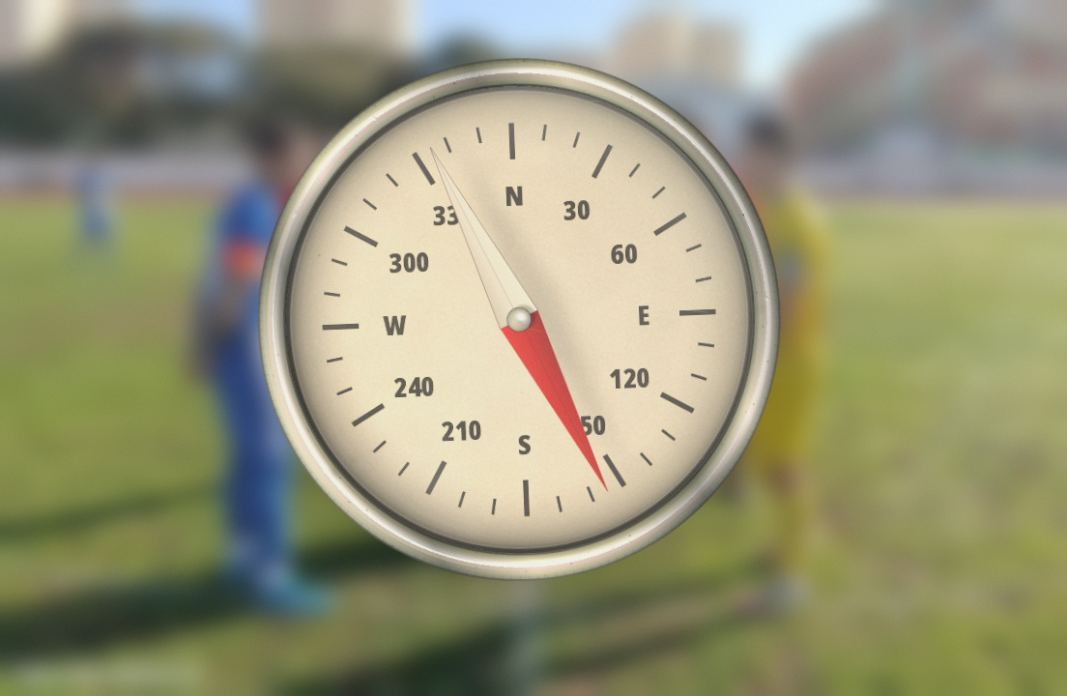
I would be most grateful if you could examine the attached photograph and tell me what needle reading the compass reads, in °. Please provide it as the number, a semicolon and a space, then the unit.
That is 155; °
